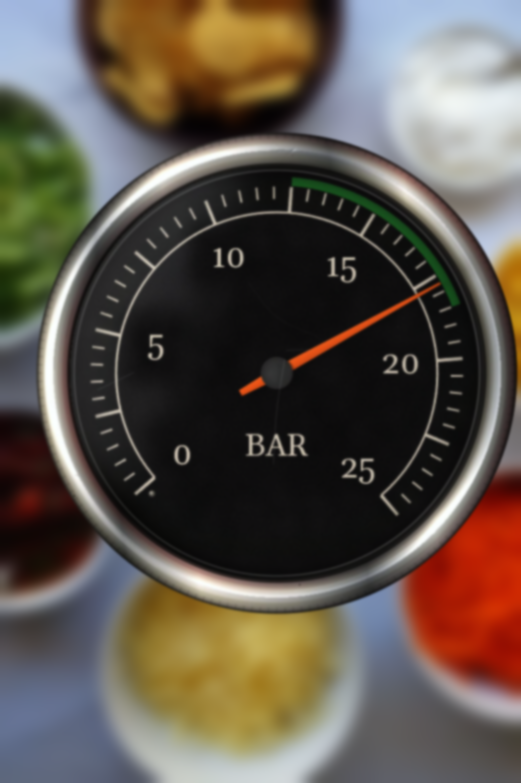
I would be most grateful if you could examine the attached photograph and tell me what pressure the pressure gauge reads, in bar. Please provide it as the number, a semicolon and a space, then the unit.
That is 17.75; bar
